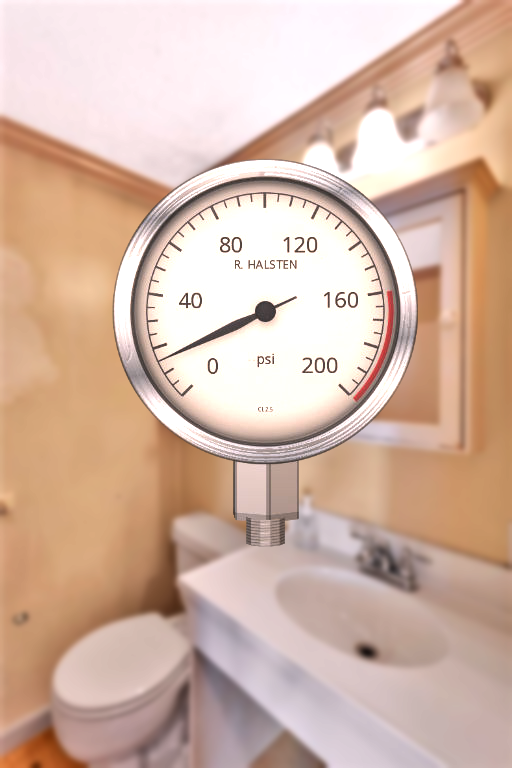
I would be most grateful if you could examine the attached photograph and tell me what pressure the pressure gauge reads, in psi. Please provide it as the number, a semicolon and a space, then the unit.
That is 15; psi
